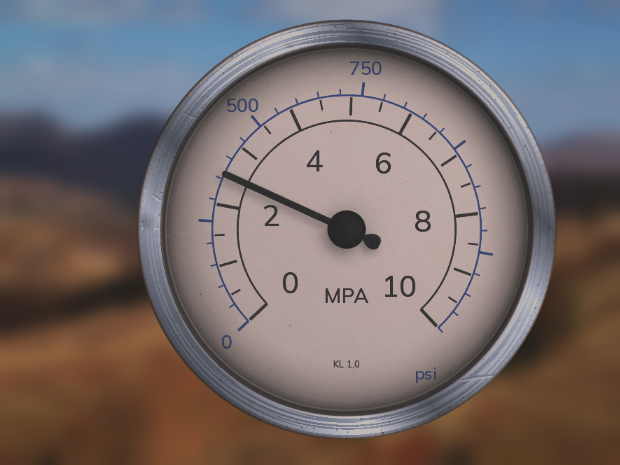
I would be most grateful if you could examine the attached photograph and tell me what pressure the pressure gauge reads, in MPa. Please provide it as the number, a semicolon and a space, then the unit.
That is 2.5; MPa
